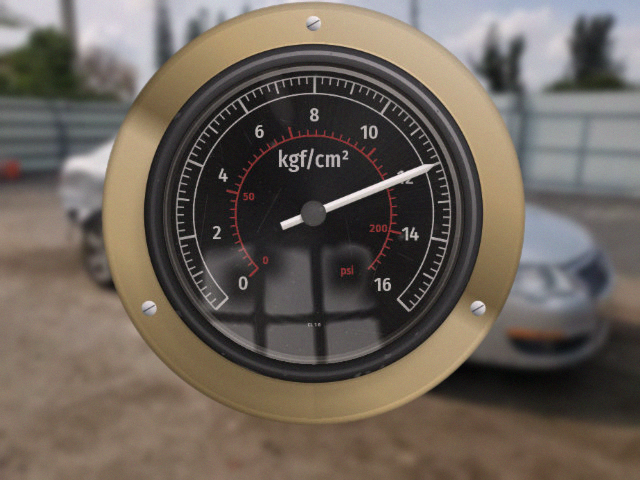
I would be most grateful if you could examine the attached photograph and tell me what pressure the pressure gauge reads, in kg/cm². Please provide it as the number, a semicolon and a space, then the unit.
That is 12; kg/cm²
